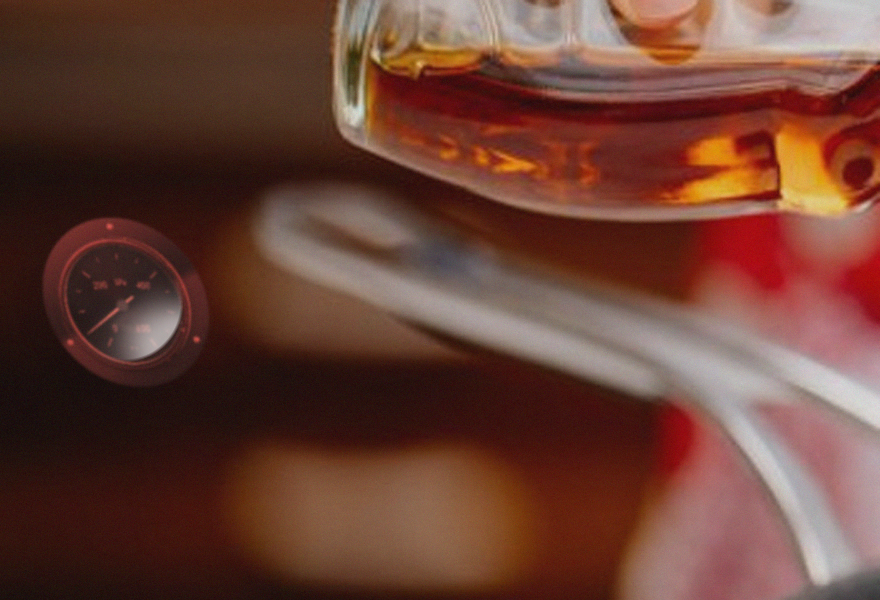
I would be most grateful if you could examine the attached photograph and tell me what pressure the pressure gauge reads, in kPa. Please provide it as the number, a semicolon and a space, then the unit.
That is 50; kPa
